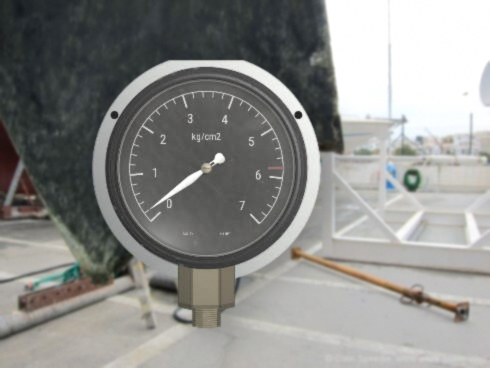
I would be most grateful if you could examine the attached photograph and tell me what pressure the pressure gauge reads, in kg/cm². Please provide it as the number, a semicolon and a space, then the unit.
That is 0.2; kg/cm²
